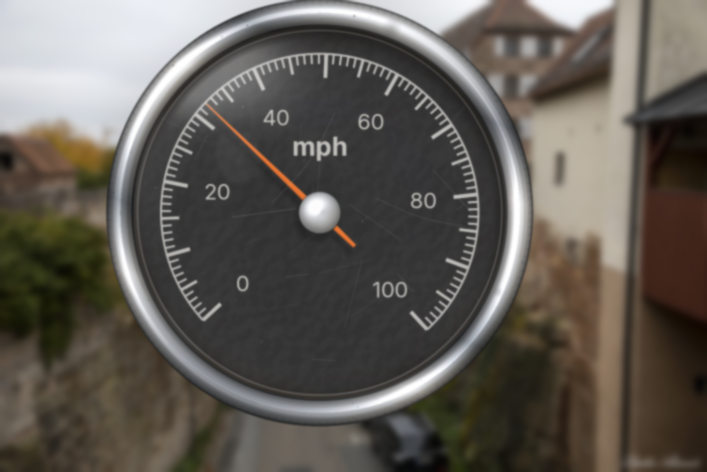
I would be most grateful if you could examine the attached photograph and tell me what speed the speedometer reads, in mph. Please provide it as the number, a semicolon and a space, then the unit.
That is 32; mph
